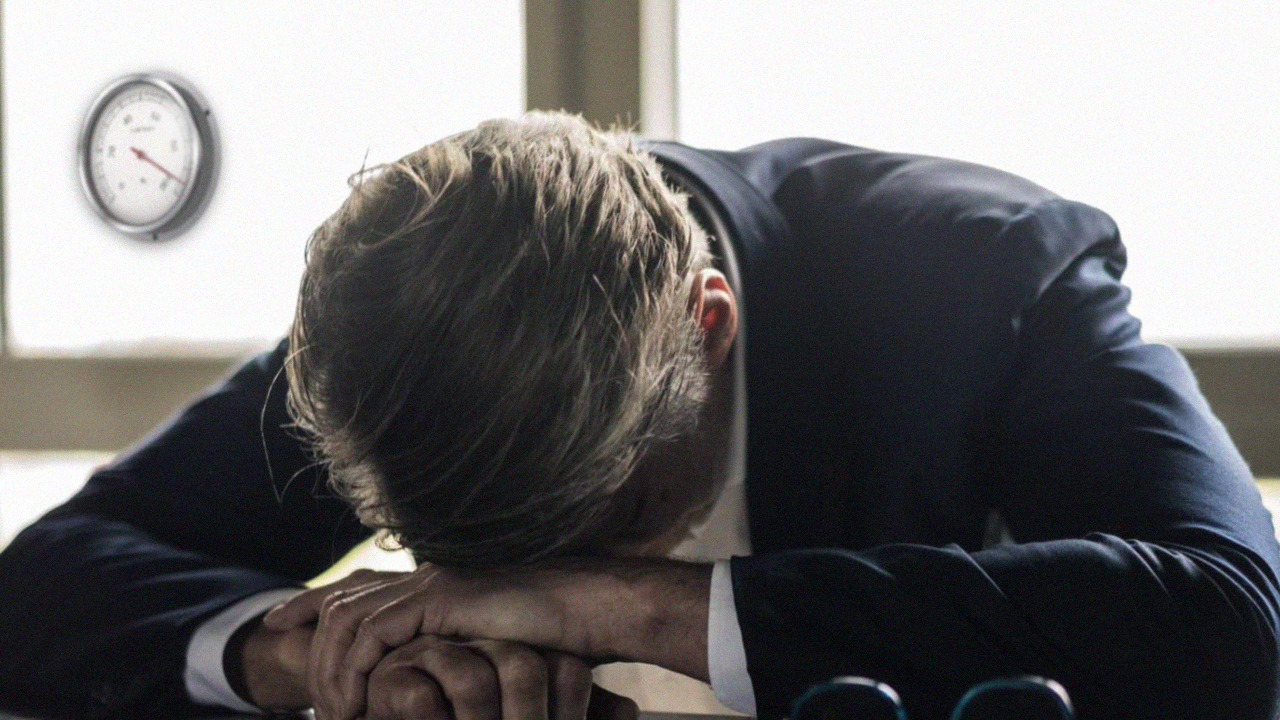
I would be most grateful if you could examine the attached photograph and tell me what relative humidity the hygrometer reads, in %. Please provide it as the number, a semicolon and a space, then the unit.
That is 95; %
